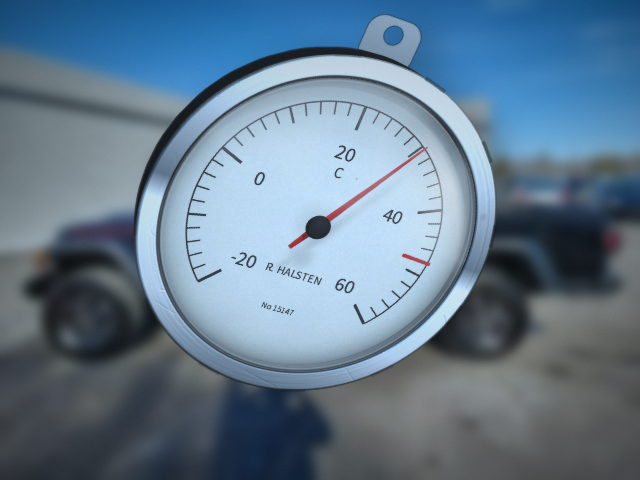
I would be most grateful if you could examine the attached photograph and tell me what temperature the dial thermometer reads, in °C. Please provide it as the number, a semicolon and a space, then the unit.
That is 30; °C
